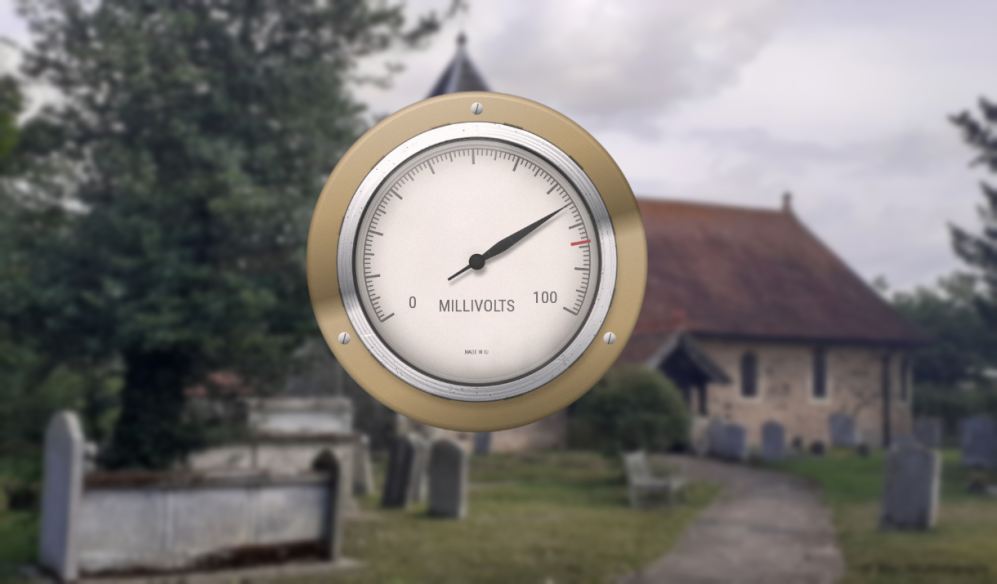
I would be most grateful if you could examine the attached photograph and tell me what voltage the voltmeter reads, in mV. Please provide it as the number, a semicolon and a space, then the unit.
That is 75; mV
